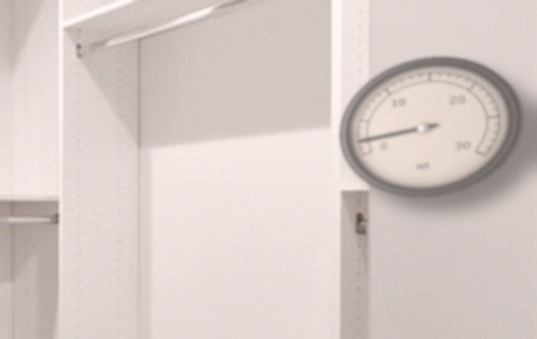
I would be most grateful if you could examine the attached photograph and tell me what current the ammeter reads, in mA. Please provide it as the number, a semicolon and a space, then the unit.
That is 2; mA
